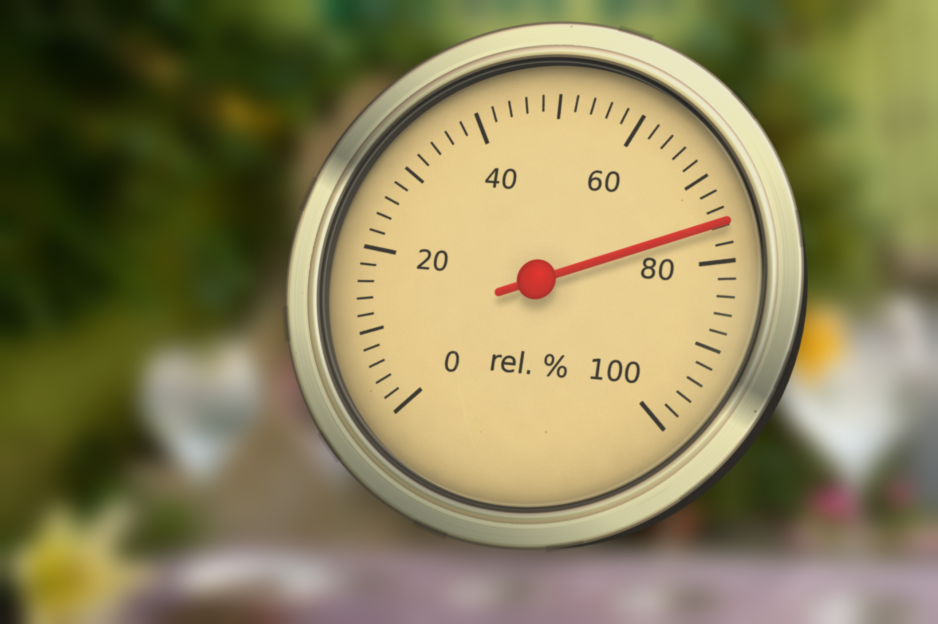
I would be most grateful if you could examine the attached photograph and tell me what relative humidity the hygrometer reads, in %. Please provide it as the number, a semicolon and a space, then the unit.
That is 76; %
